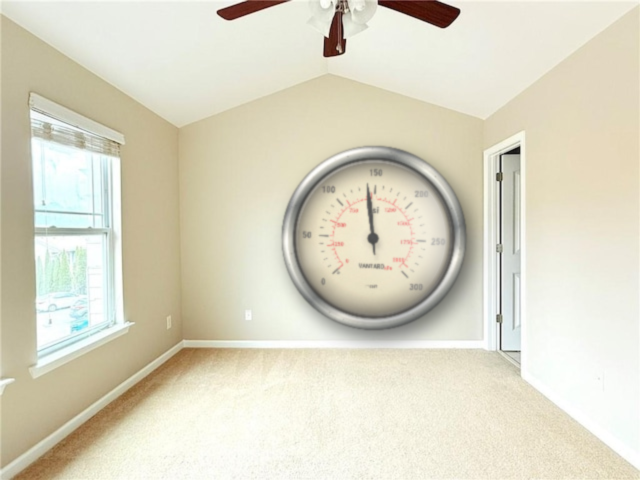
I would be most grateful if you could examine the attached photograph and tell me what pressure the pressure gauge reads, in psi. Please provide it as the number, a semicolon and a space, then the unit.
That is 140; psi
